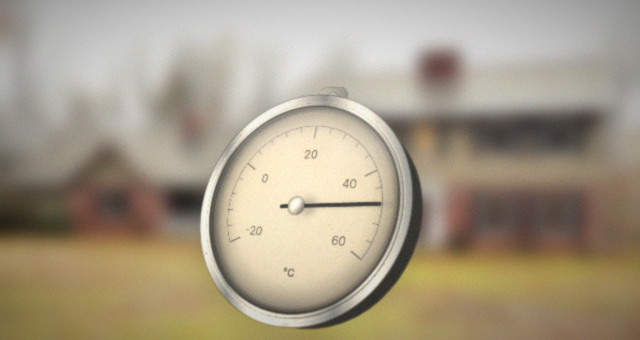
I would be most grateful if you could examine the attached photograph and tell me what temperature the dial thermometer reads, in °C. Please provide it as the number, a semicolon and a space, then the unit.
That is 48; °C
